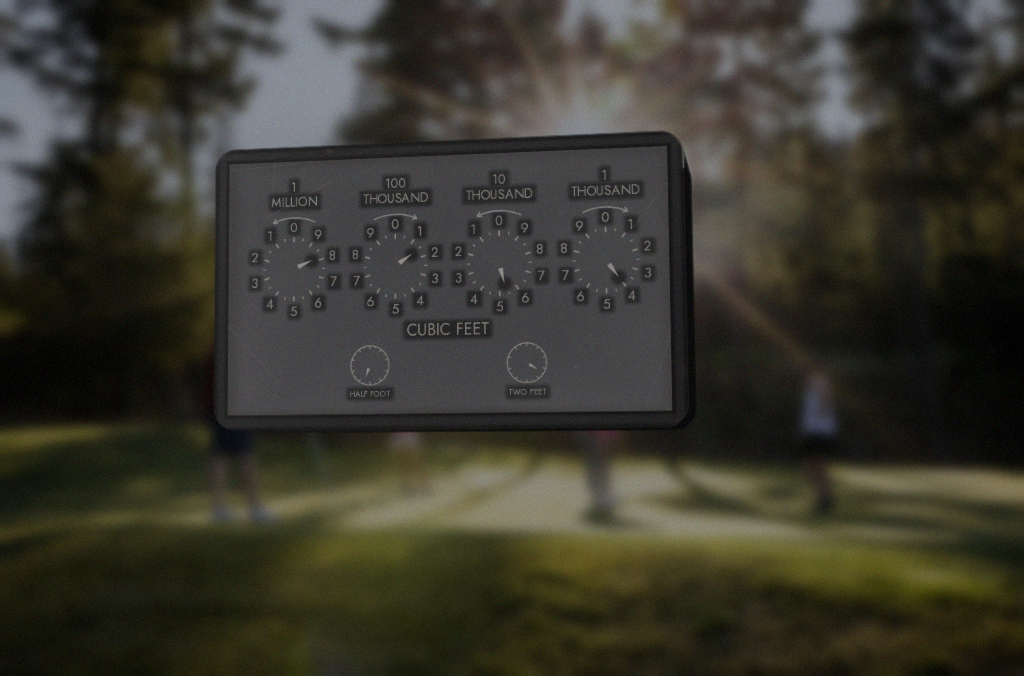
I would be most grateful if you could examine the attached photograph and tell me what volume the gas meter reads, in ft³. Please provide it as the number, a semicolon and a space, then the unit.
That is 815400; ft³
